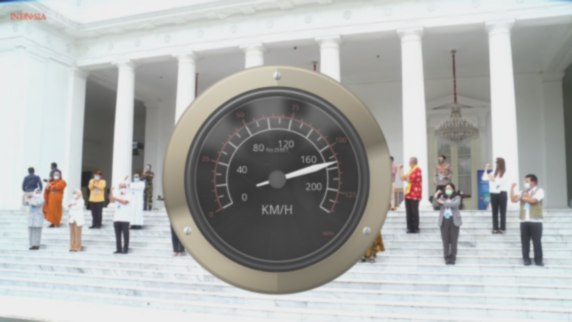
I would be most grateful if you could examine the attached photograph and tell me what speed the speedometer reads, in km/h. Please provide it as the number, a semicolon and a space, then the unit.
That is 175; km/h
